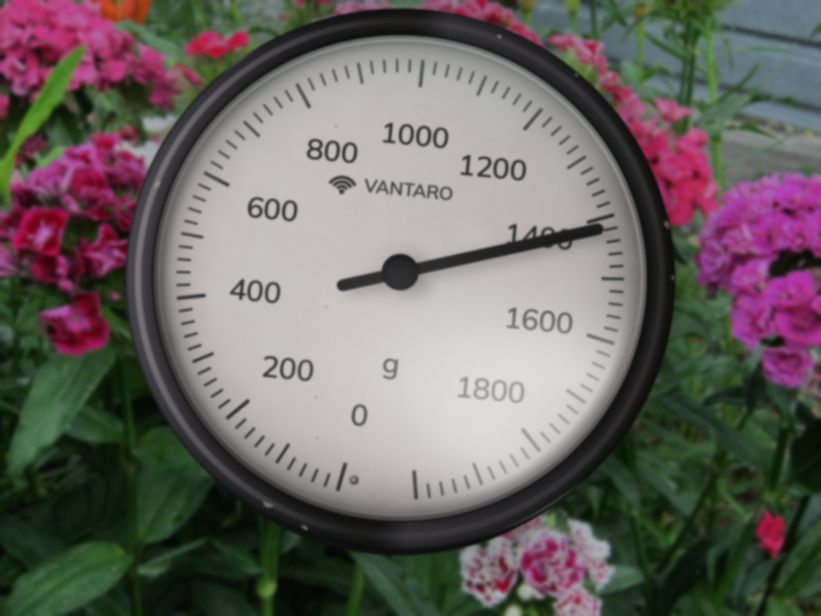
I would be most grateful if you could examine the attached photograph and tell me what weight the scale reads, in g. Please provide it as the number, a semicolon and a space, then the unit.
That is 1420; g
